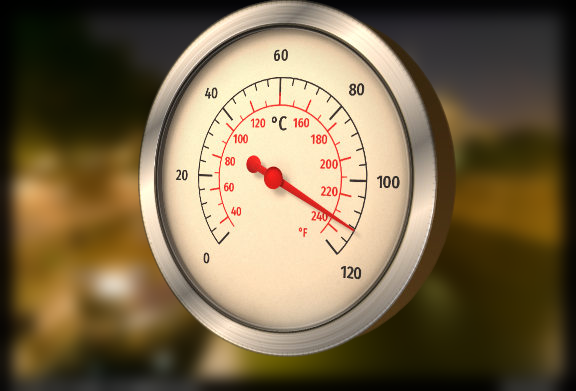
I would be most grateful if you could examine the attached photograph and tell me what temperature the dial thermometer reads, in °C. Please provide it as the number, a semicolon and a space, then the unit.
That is 112; °C
